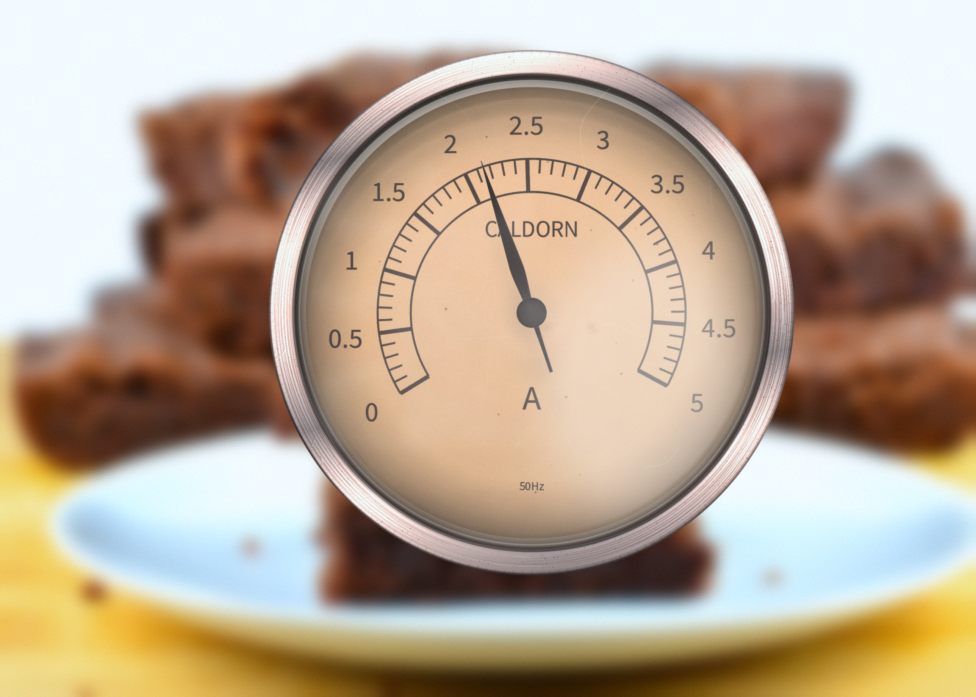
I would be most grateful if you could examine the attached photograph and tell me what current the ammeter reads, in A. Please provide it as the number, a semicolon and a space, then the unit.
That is 2.15; A
